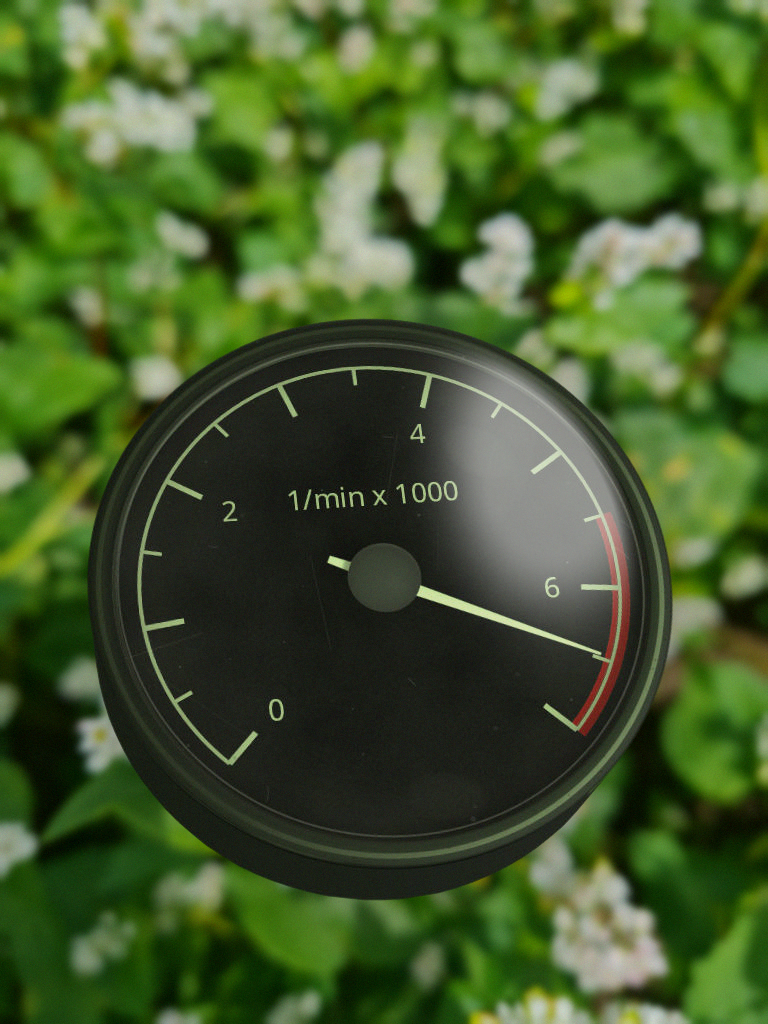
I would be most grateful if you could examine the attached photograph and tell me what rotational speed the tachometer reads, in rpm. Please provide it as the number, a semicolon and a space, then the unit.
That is 6500; rpm
